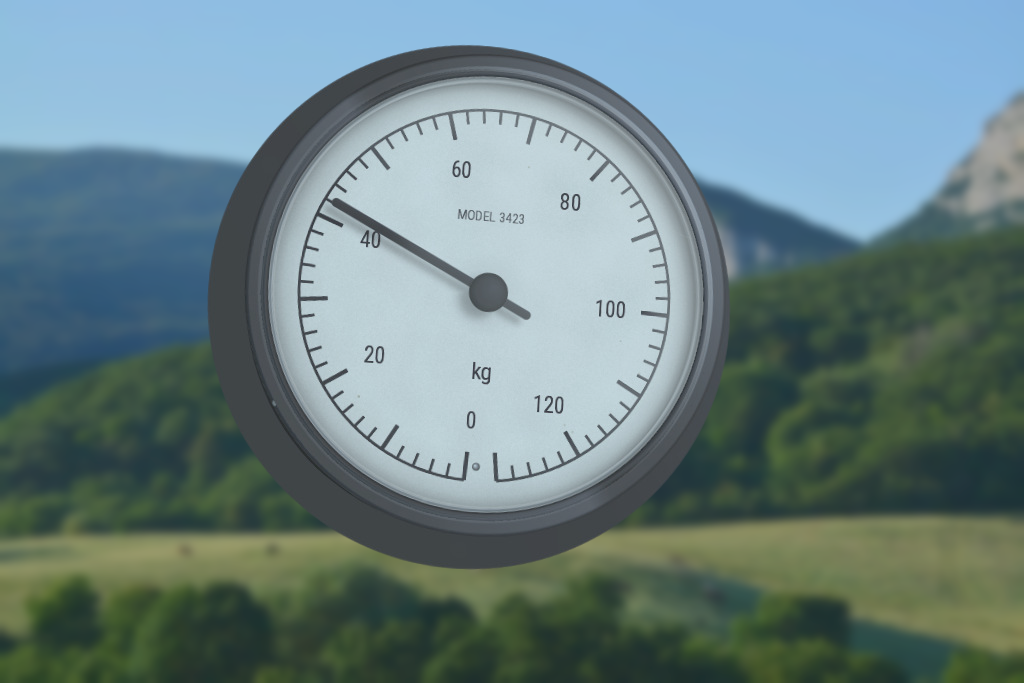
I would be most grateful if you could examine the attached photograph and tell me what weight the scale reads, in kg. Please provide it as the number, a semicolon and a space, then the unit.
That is 42; kg
